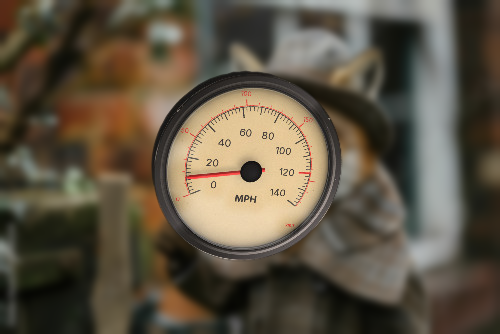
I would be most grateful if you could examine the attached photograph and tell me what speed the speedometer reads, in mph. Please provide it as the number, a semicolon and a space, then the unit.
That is 10; mph
